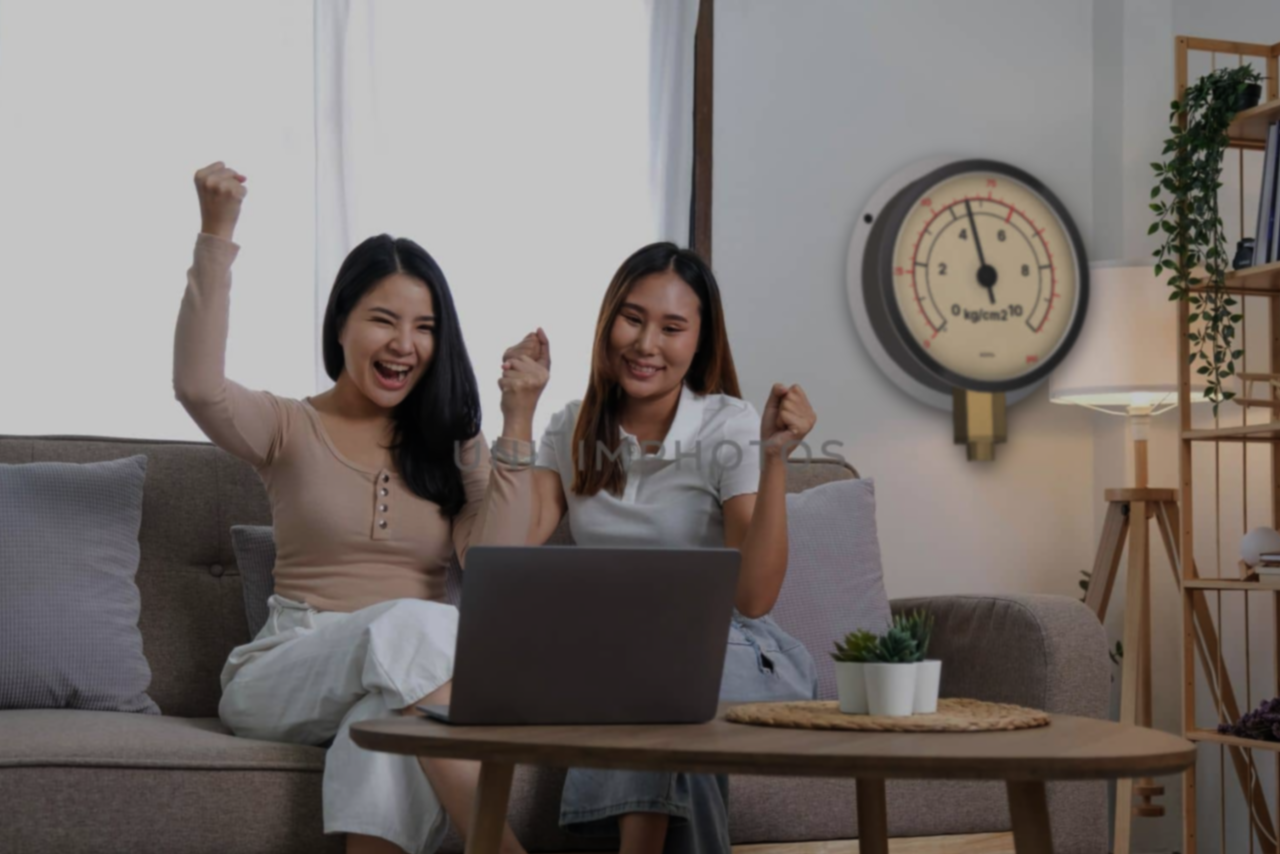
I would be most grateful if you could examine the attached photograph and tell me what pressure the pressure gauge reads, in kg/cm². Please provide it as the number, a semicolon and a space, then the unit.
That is 4.5; kg/cm²
